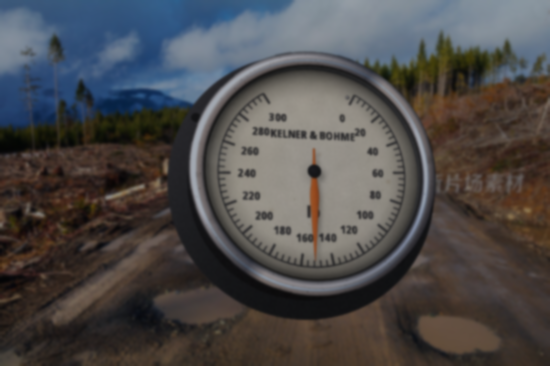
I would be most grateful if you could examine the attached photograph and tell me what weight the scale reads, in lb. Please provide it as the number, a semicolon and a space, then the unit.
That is 152; lb
